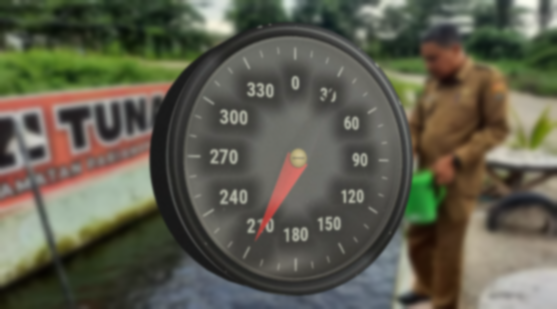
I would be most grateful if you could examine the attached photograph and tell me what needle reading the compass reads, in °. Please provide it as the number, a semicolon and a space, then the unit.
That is 210; °
